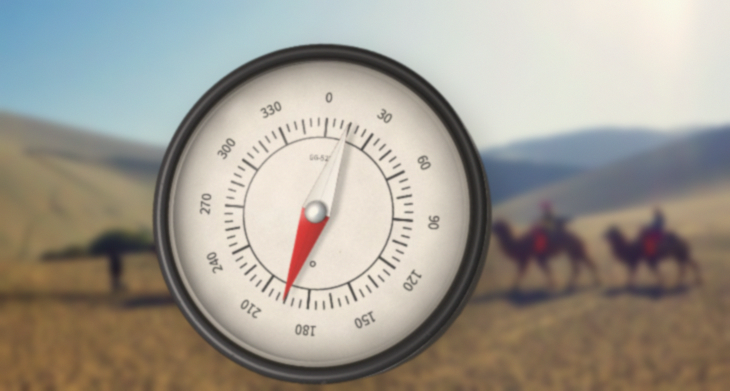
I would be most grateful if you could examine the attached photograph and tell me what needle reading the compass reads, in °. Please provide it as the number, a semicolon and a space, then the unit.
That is 195; °
